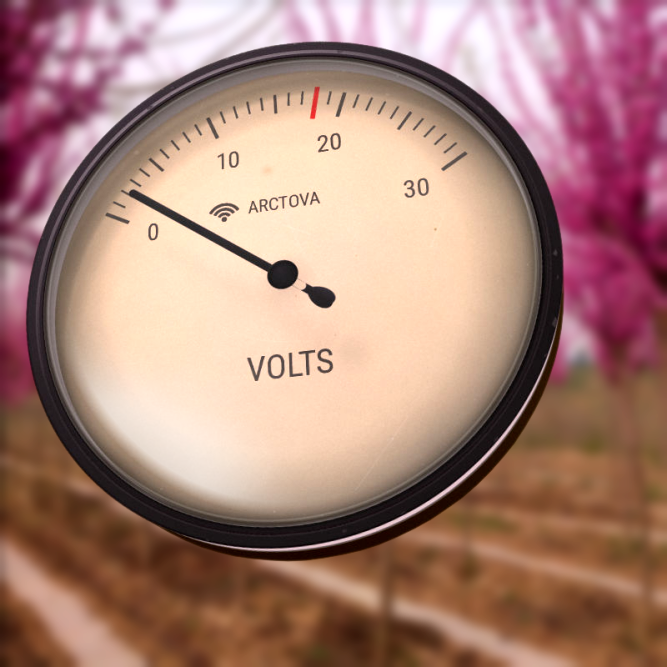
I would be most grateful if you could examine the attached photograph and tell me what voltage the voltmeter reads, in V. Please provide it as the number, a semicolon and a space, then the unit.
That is 2; V
